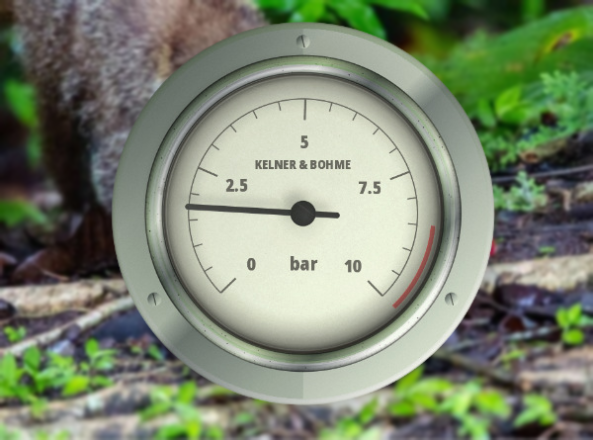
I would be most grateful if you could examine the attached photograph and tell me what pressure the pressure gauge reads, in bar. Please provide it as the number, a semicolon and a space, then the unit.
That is 1.75; bar
